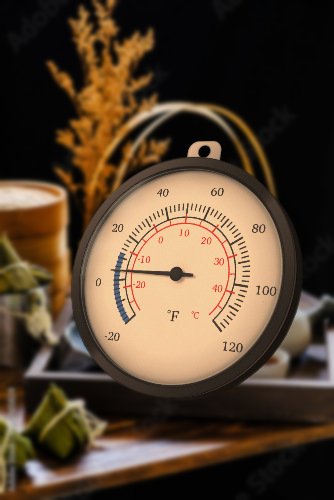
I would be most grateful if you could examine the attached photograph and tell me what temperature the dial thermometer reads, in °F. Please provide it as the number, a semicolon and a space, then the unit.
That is 4; °F
